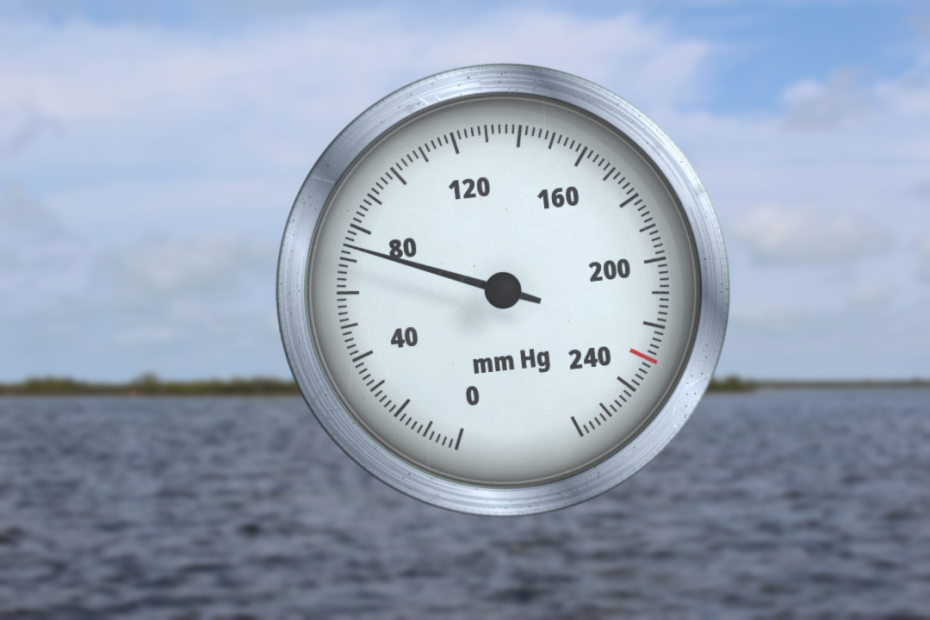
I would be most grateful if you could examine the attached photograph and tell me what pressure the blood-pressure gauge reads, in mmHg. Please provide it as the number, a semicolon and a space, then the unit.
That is 74; mmHg
